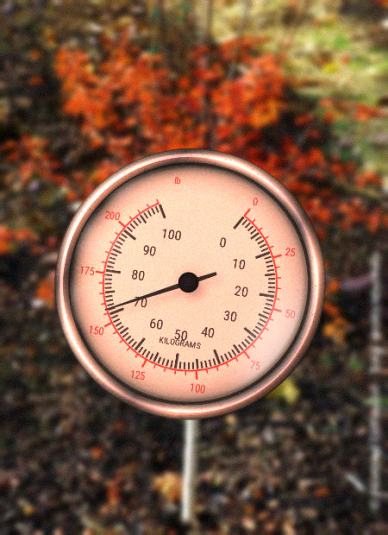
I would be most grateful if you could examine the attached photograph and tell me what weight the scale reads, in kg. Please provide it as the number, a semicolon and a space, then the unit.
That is 71; kg
